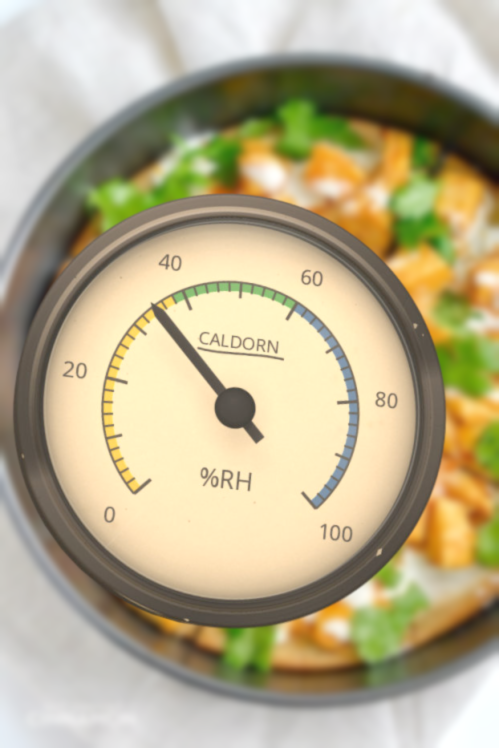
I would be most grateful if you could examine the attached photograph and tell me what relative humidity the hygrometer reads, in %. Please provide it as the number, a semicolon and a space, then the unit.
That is 34; %
